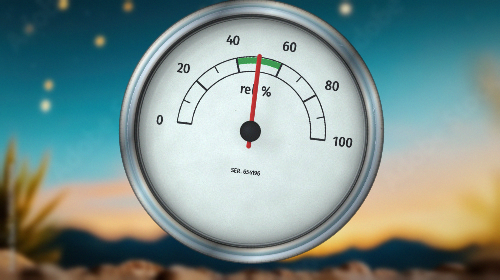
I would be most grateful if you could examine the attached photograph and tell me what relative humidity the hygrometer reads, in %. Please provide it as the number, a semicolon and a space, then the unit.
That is 50; %
